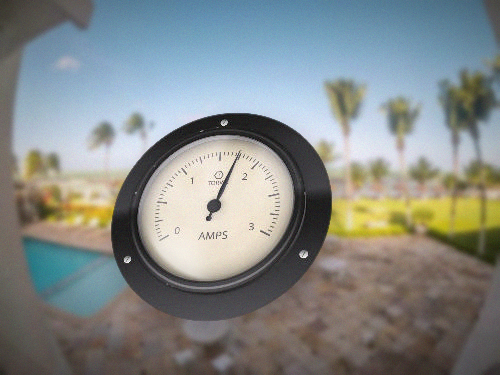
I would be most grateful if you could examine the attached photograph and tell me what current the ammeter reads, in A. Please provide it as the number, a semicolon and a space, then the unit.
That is 1.75; A
